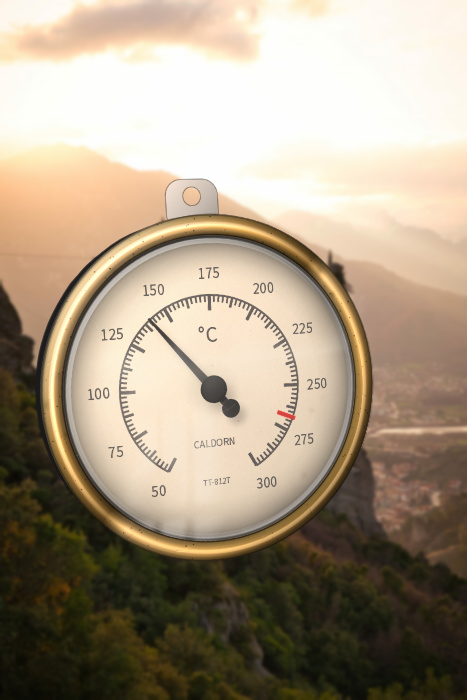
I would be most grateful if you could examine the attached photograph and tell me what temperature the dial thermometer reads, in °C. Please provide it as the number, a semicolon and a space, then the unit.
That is 140; °C
